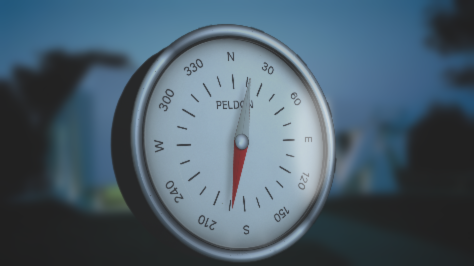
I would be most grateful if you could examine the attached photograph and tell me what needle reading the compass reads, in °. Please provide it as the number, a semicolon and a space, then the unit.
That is 195; °
